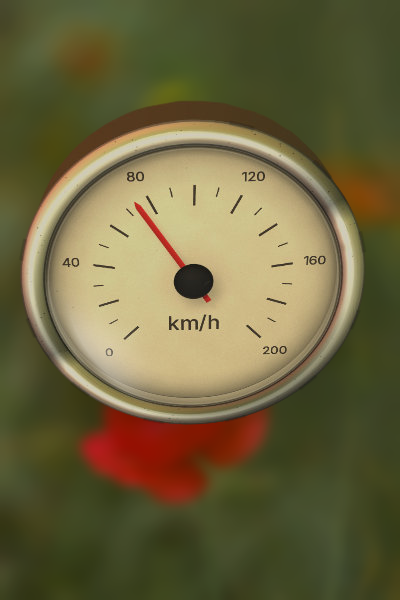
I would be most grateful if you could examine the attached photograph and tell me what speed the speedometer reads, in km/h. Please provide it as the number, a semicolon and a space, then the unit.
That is 75; km/h
